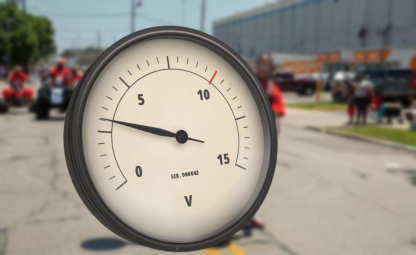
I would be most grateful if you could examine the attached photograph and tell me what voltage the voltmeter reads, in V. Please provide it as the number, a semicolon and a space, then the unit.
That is 3; V
